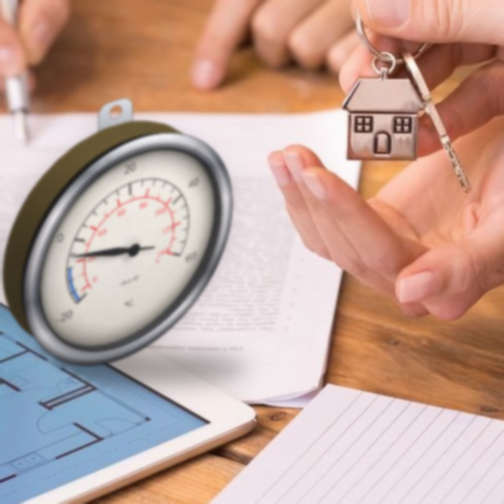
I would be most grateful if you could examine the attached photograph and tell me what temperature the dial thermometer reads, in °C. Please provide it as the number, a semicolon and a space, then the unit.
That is -4; °C
